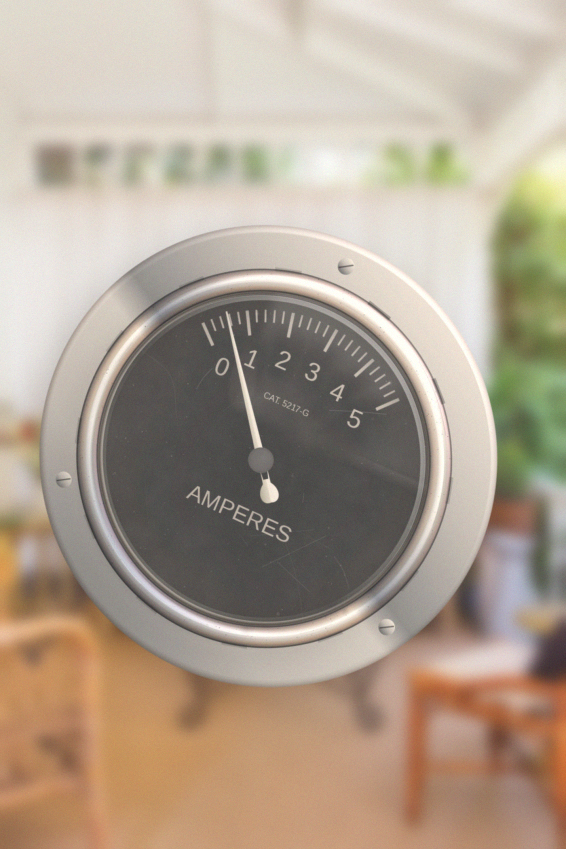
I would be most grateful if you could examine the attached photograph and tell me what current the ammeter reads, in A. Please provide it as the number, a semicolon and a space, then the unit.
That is 0.6; A
